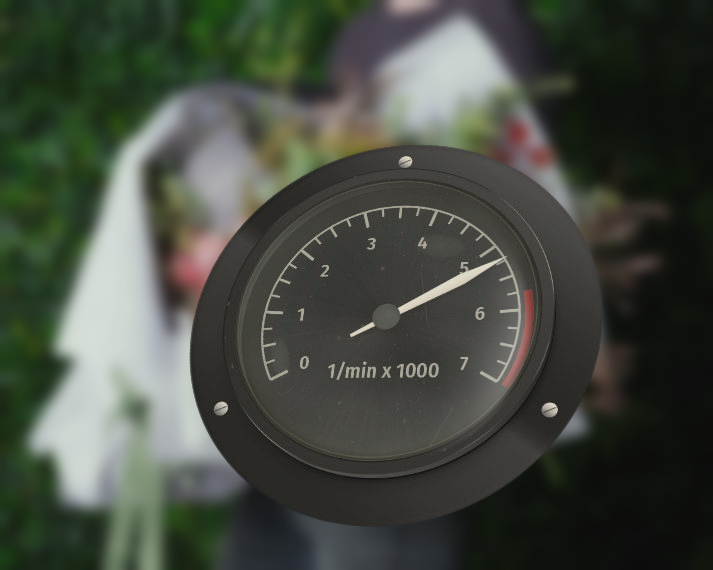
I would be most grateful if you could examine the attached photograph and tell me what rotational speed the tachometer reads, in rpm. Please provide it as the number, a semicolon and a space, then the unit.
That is 5250; rpm
